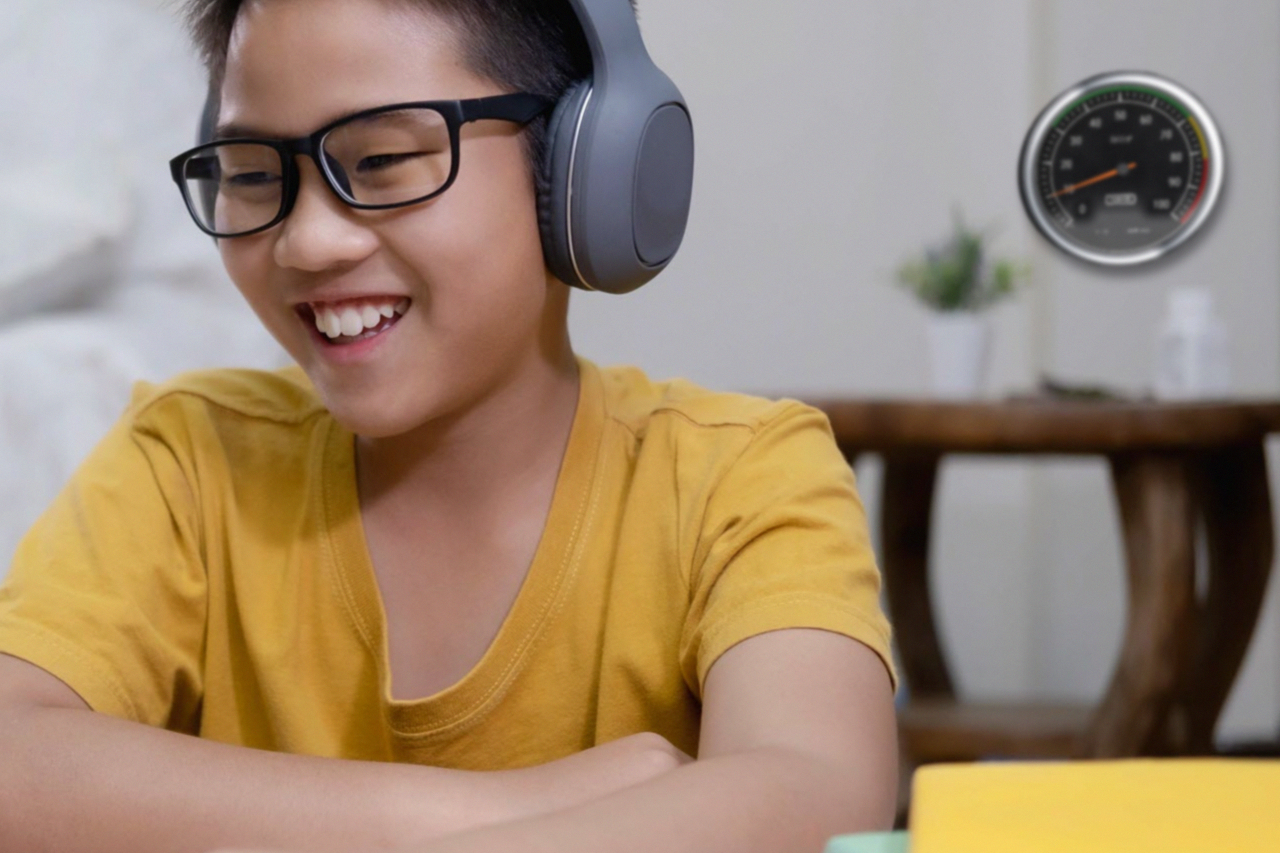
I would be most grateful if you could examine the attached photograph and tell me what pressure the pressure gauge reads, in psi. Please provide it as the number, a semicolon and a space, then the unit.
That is 10; psi
